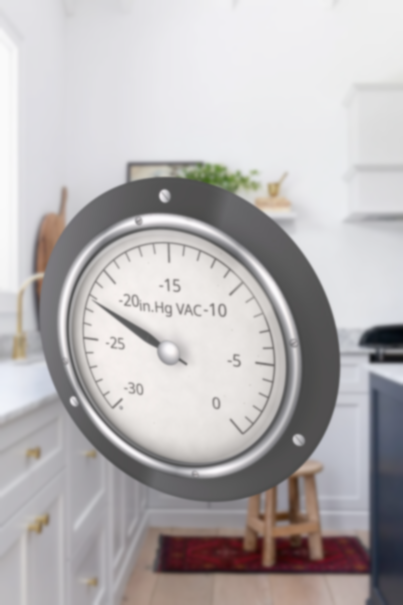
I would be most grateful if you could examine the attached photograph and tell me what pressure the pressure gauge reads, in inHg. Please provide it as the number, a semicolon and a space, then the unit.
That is -22; inHg
